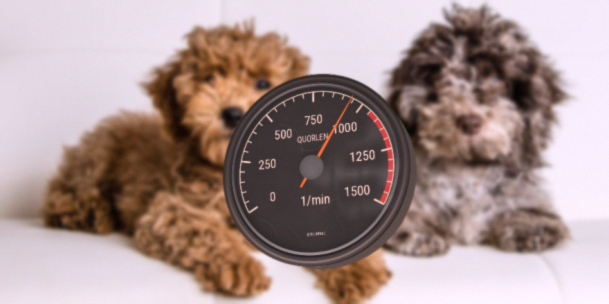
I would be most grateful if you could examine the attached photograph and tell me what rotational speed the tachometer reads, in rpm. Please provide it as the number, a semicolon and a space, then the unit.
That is 950; rpm
